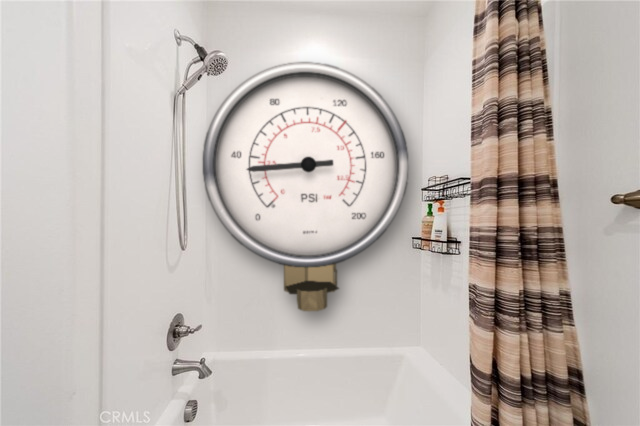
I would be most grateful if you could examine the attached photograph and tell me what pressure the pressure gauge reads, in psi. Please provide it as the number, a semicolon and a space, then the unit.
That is 30; psi
